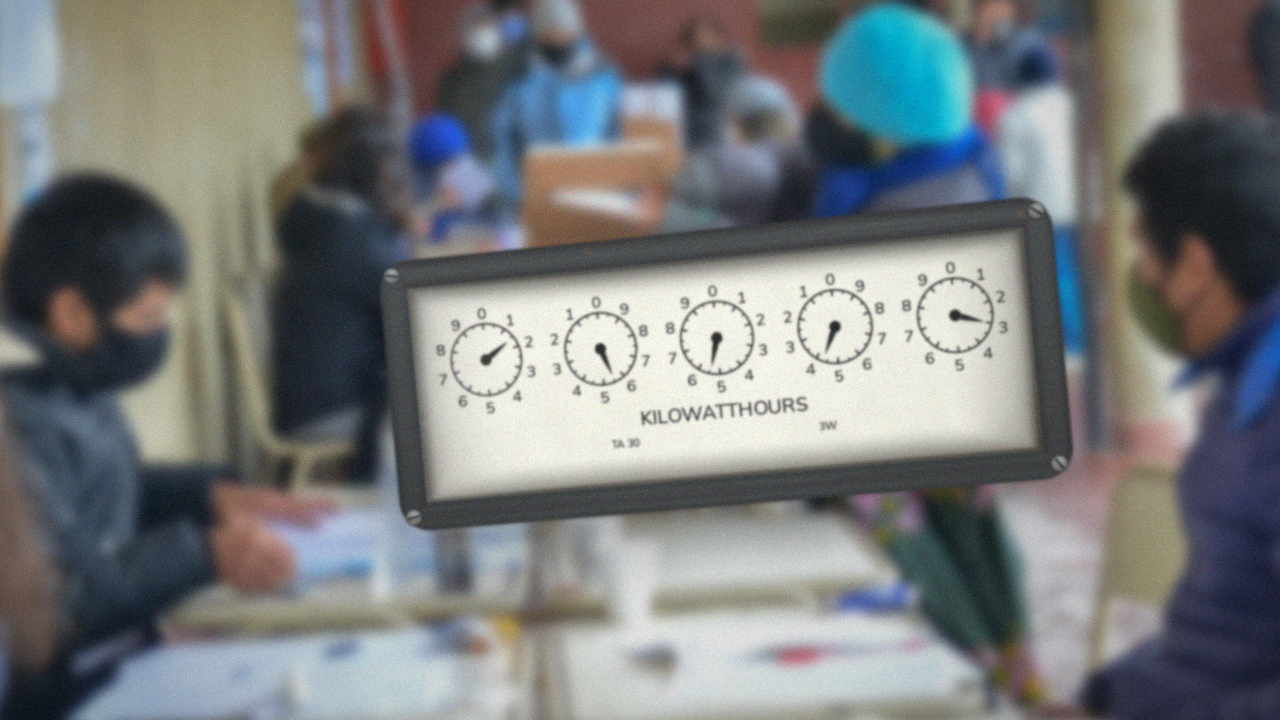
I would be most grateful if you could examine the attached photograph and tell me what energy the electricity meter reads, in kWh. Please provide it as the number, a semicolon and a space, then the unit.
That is 15543; kWh
